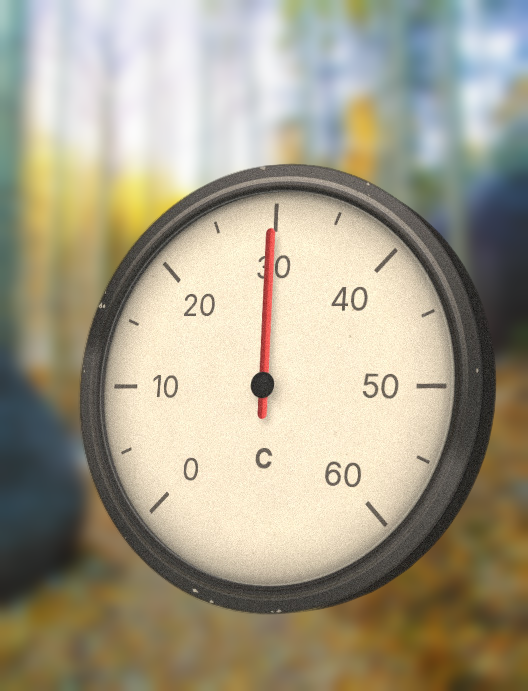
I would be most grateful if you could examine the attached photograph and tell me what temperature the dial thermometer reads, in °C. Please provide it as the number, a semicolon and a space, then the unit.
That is 30; °C
